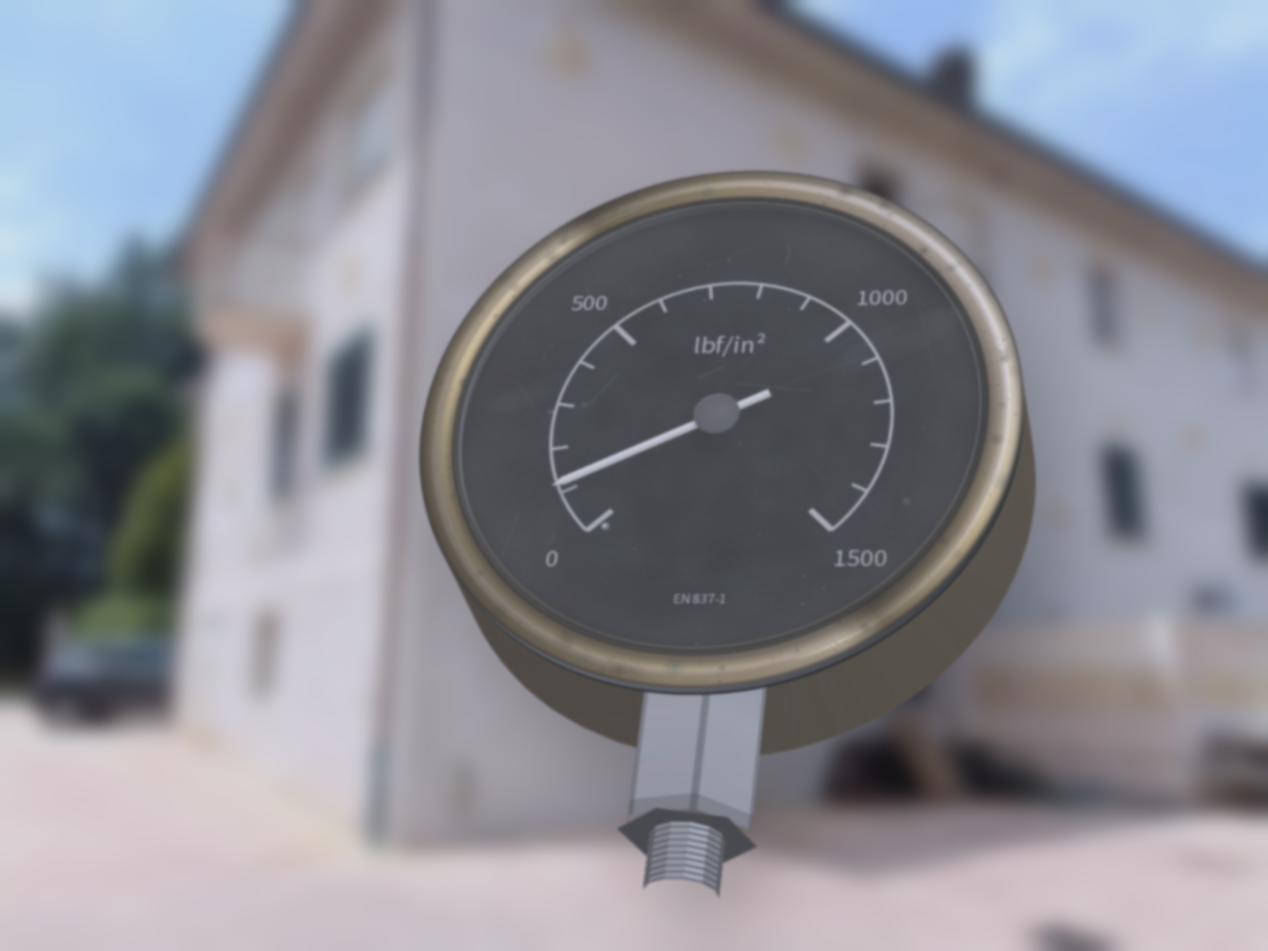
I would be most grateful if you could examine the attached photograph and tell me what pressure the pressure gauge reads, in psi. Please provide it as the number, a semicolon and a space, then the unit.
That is 100; psi
